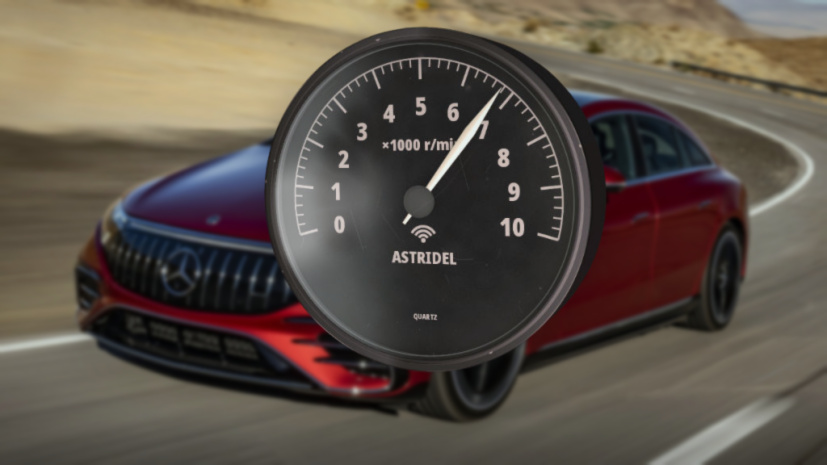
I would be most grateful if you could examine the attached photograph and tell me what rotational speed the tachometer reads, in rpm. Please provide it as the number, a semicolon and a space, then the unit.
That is 6800; rpm
